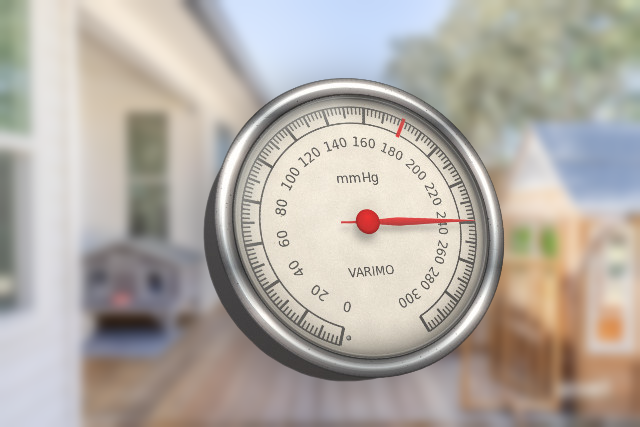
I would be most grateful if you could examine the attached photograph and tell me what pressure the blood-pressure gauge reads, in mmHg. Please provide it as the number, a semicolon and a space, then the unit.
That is 240; mmHg
